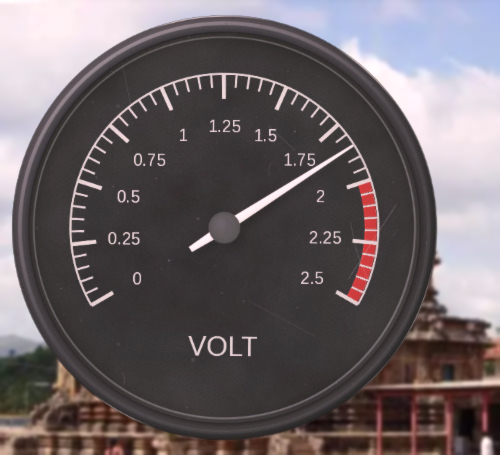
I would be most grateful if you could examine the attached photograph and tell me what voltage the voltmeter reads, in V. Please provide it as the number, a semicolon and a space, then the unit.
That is 1.85; V
